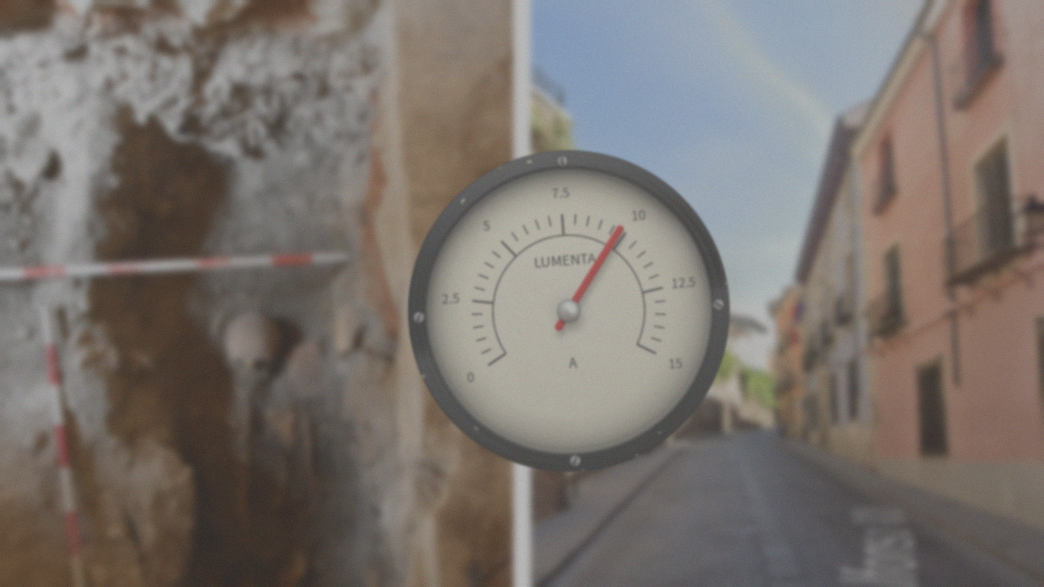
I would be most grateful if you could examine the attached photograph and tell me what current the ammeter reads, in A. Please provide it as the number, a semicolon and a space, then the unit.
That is 9.75; A
